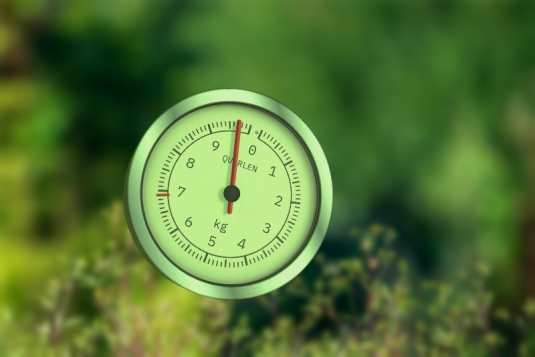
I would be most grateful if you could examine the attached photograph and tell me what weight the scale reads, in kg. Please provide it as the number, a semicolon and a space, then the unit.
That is 9.7; kg
